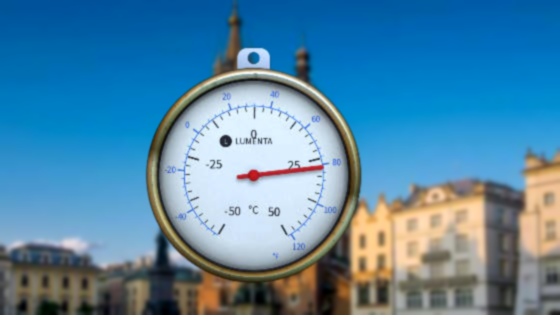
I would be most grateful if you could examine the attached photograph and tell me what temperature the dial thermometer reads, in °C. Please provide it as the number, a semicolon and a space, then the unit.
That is 27.5; °C
